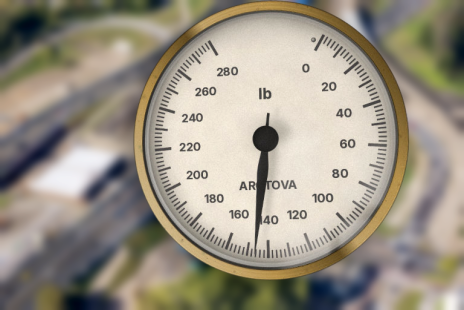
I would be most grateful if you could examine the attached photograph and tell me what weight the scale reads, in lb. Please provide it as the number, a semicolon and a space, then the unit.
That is 146; lb
